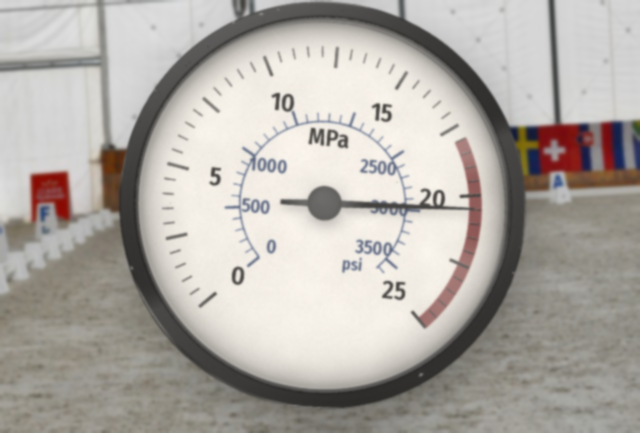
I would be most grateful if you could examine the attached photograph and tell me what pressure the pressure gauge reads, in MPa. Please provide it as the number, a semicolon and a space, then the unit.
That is 20.5; MPa
